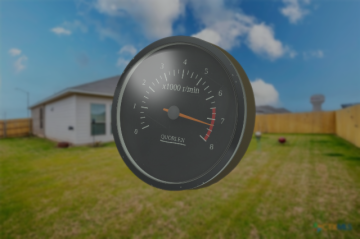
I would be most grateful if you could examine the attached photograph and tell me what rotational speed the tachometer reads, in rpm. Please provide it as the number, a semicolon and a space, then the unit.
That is 7250; rpm
